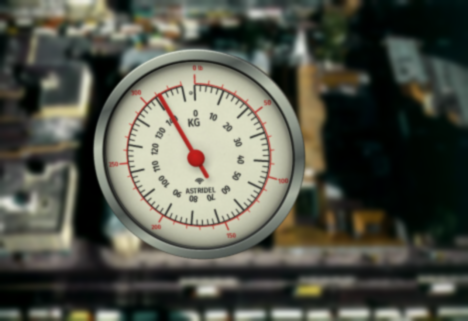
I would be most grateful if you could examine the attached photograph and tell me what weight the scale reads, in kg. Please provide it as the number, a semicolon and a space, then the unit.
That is 142; kg
